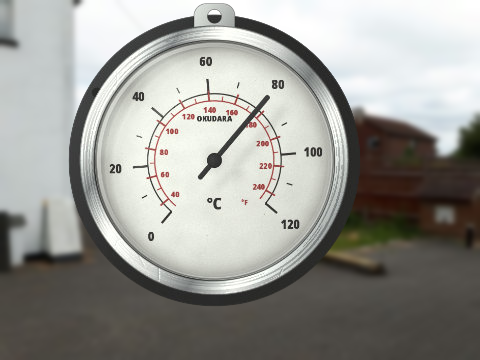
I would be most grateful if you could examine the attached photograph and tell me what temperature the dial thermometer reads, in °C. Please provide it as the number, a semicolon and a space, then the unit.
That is 80; °C
